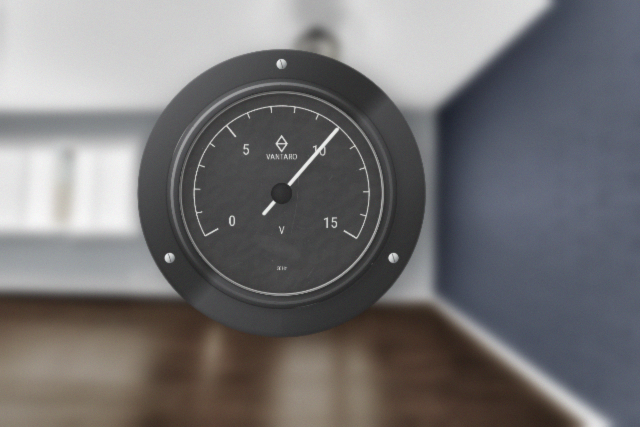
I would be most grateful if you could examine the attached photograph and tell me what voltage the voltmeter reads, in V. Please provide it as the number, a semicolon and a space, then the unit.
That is 10; V
